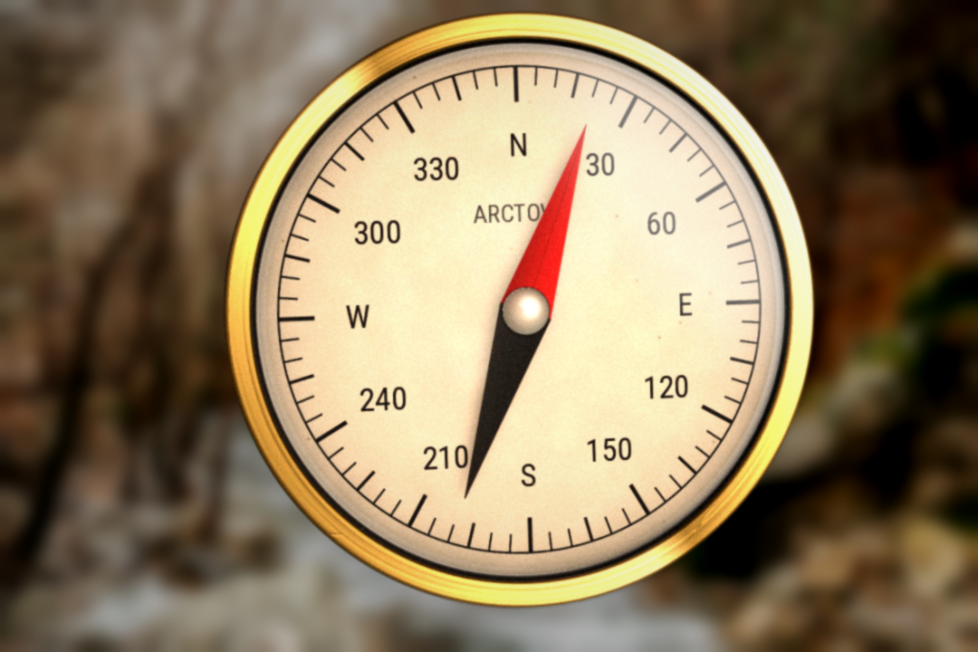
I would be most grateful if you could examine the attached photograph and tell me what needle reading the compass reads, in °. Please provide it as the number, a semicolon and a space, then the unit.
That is 20; °
